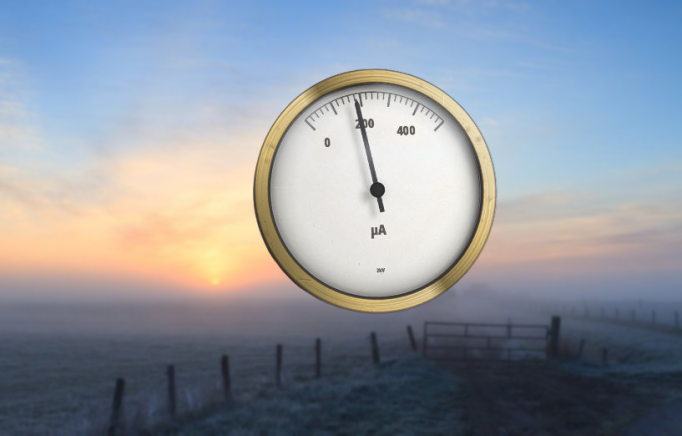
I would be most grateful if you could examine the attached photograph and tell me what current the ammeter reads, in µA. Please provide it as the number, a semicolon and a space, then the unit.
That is 180; µA
